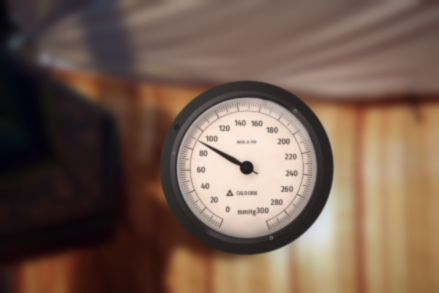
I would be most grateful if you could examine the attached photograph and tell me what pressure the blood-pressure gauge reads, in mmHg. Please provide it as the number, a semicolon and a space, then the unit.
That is 90; mmHg
